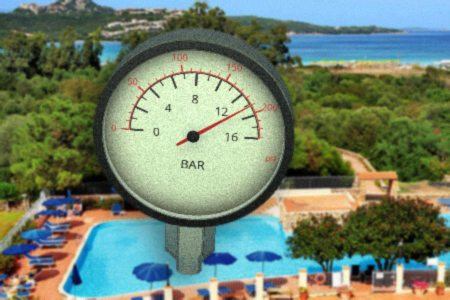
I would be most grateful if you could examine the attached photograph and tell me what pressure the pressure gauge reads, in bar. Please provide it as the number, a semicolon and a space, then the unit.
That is 13; bar
